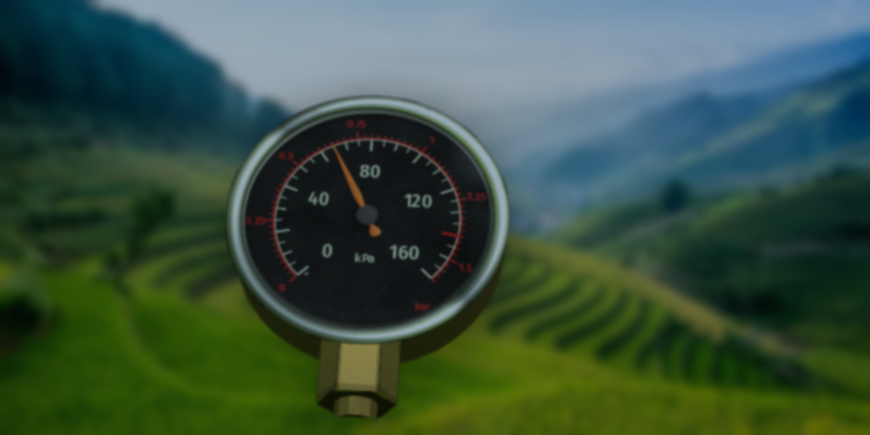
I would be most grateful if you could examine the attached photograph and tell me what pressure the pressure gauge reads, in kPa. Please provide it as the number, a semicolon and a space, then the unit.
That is 65; kPa
